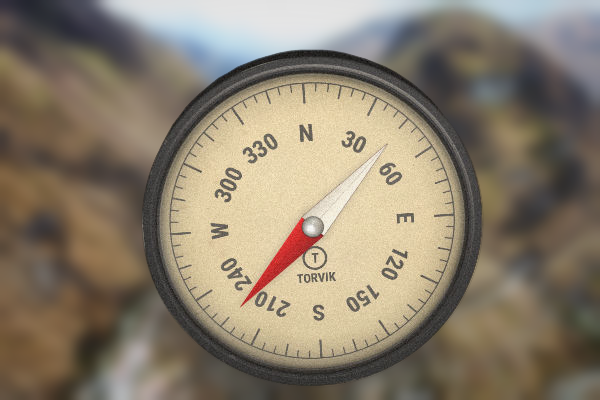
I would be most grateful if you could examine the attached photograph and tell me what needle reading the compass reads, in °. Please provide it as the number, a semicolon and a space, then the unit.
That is 225; °
